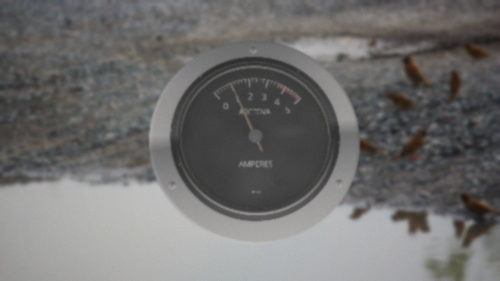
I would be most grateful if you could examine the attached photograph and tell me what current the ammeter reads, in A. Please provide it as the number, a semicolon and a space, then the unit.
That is 1; A
